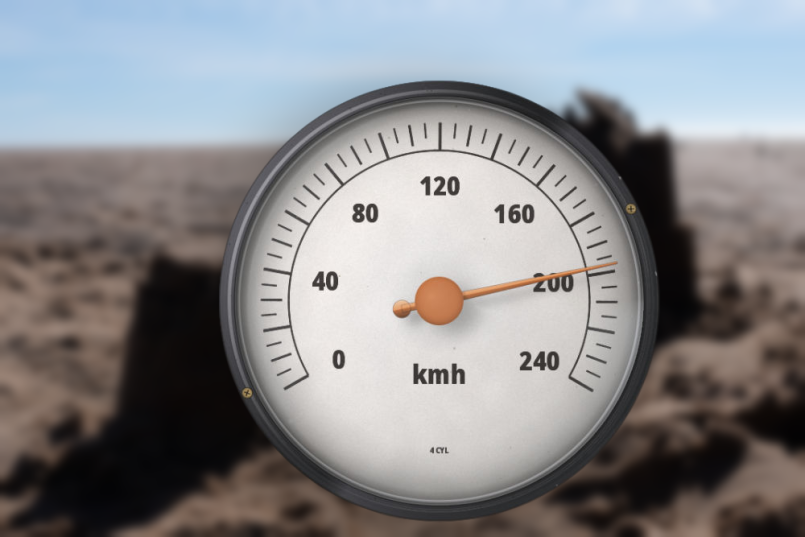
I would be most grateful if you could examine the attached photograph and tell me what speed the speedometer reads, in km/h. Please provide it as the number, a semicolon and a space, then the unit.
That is 197.5; km/h
